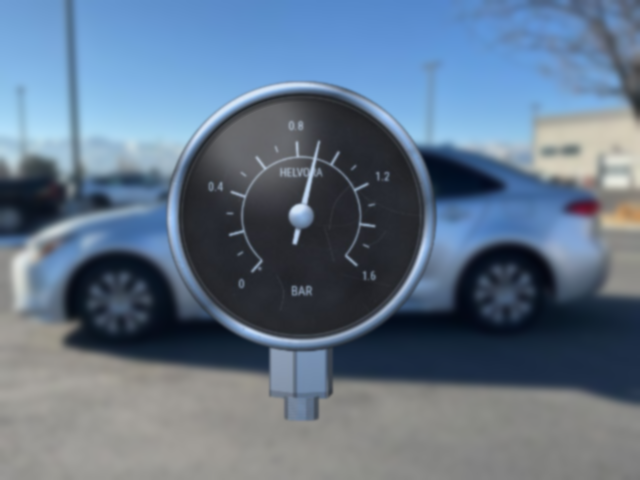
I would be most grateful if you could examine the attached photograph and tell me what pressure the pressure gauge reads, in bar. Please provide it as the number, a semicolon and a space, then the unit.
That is 0.9; bar
